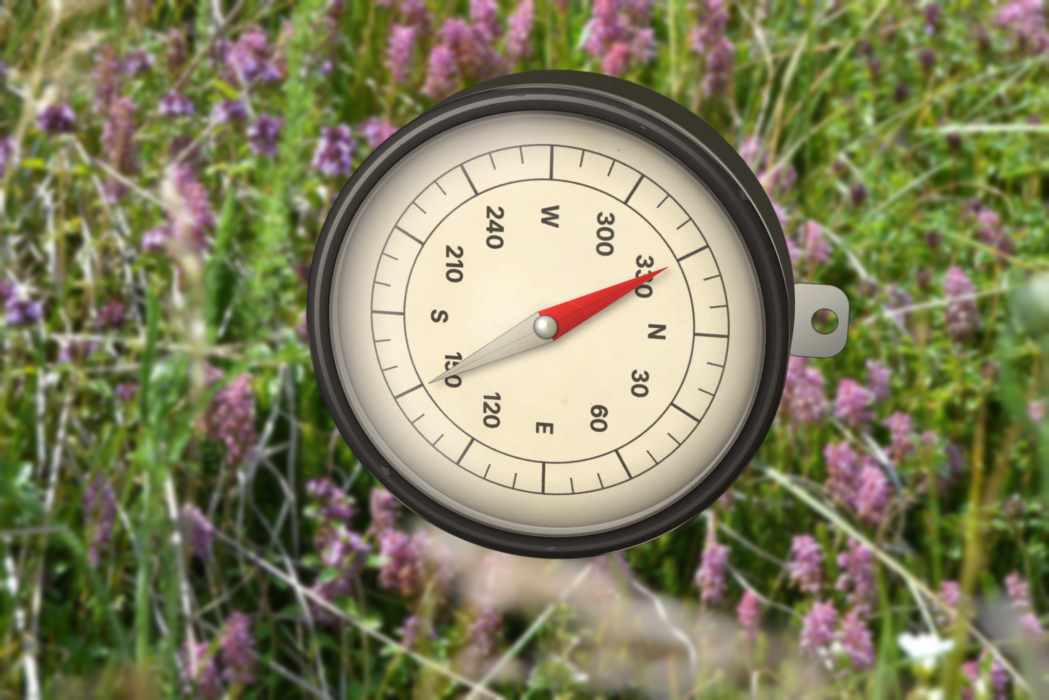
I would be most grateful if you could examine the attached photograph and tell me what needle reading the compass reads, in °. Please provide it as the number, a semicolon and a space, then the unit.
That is 330; °
